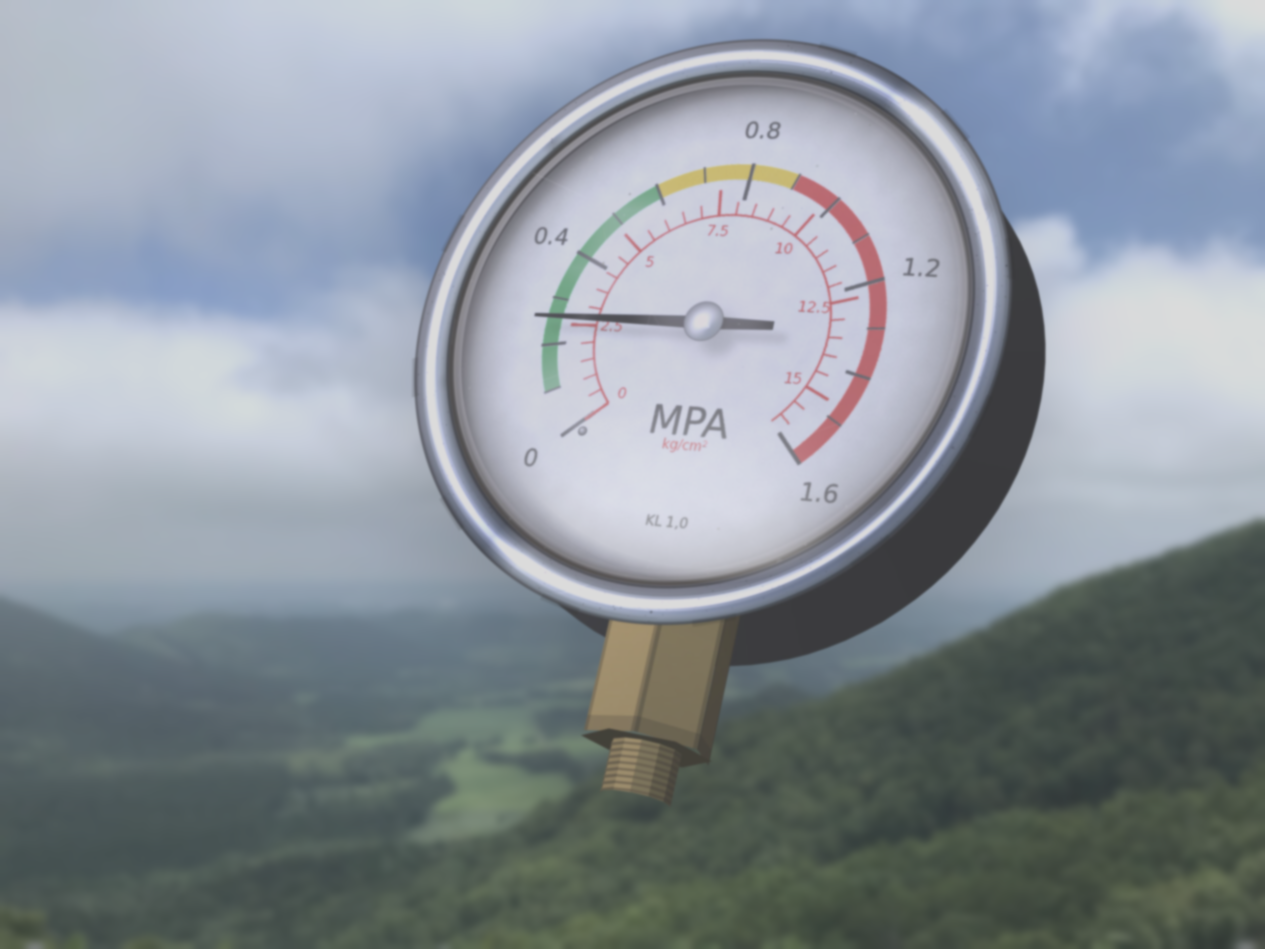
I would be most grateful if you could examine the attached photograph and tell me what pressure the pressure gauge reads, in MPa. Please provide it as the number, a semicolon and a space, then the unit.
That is 0.25; MPa
